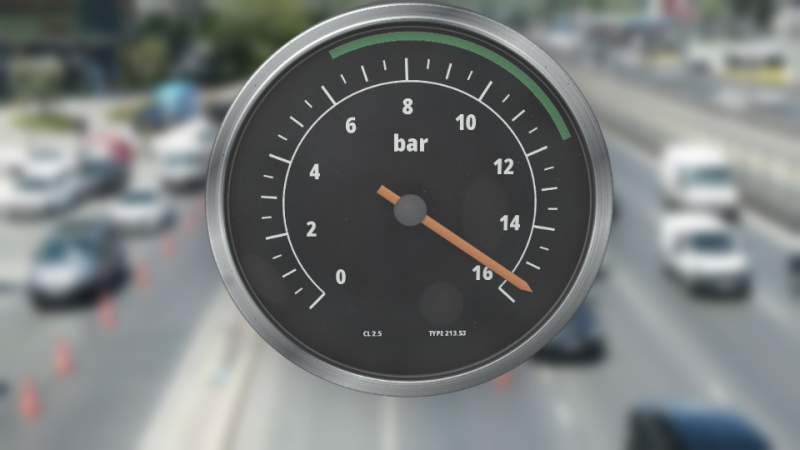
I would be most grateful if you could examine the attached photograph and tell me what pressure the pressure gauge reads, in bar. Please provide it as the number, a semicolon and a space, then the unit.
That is 15.5; bar
